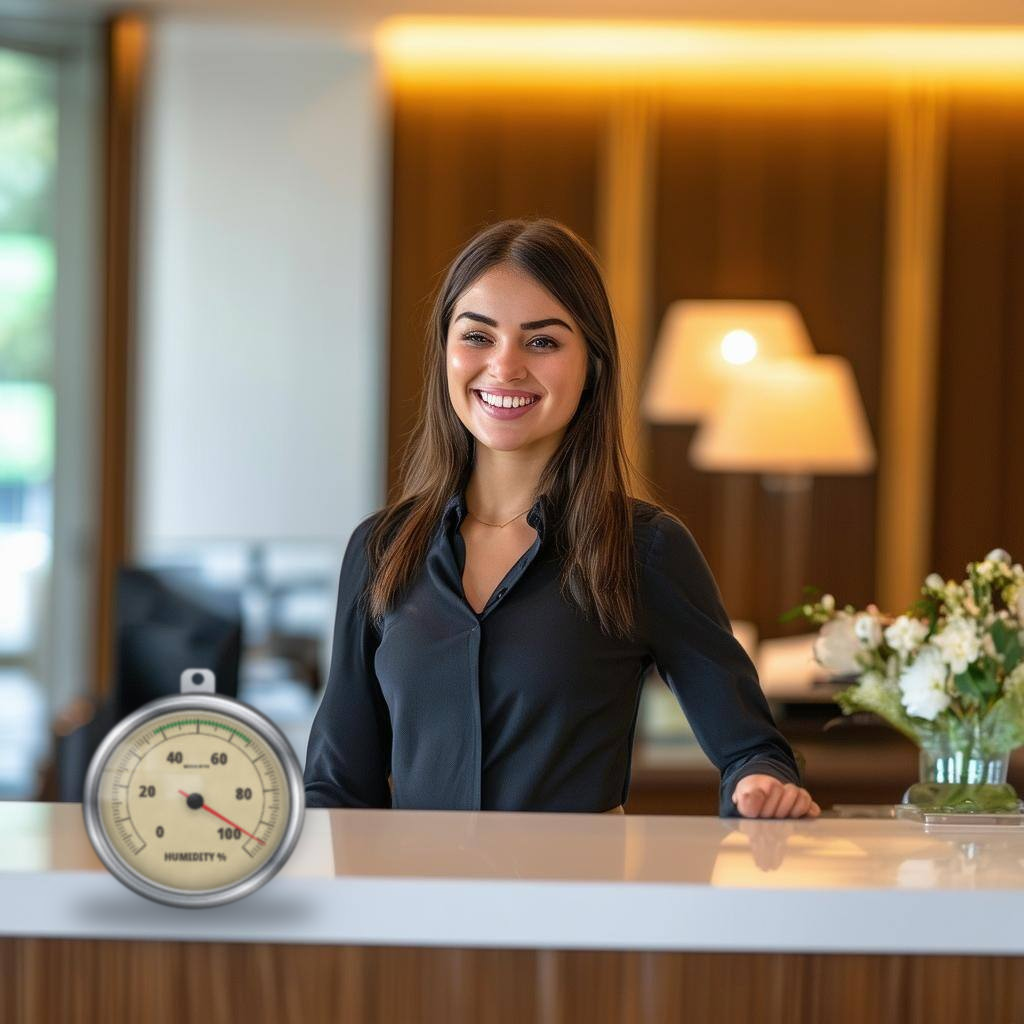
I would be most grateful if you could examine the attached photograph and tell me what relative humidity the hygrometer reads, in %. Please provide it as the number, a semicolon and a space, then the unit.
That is 95; %
